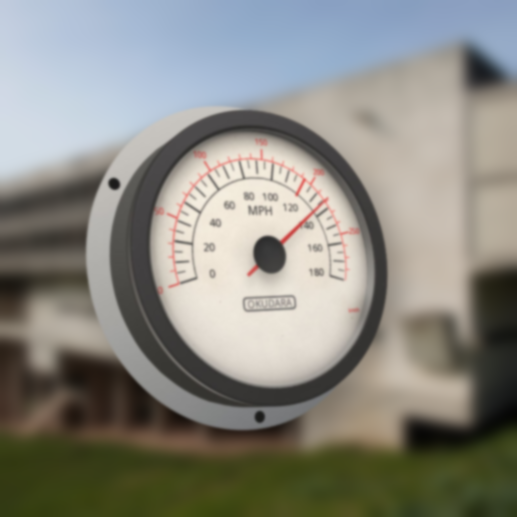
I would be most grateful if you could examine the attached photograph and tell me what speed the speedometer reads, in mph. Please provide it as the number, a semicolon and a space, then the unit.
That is 135; mph
